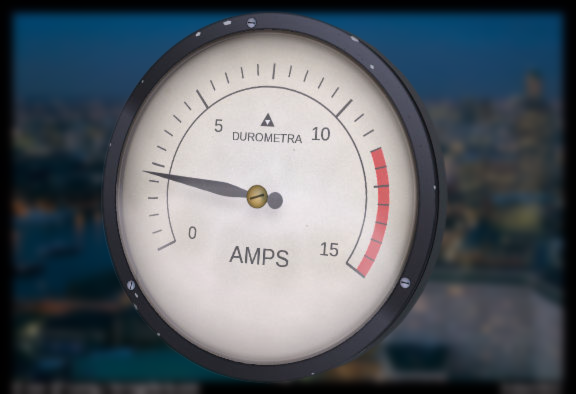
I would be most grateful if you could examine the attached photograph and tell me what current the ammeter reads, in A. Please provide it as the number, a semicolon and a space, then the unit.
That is 2.25; A
